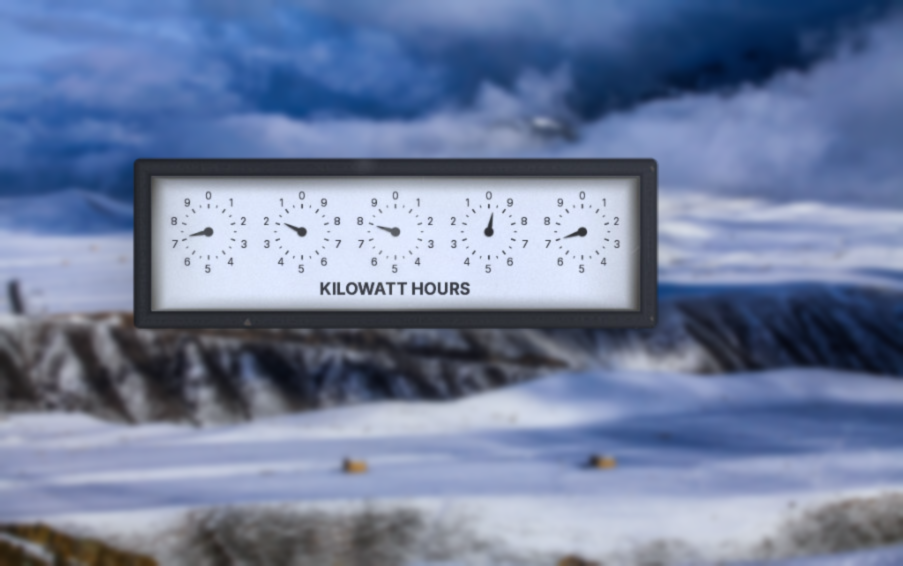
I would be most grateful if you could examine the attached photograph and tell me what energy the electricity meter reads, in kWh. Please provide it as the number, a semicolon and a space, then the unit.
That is 71797; kWh
